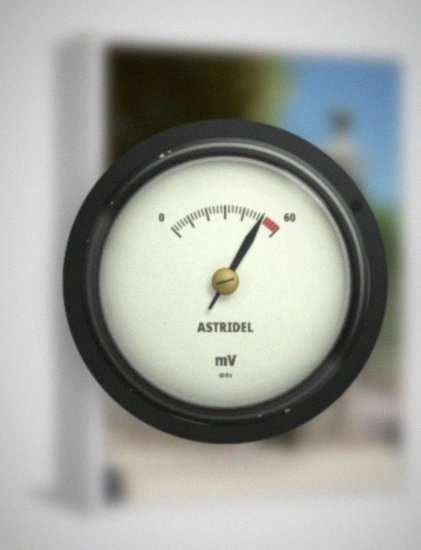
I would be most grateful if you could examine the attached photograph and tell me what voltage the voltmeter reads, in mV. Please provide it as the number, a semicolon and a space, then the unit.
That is 50; mV
